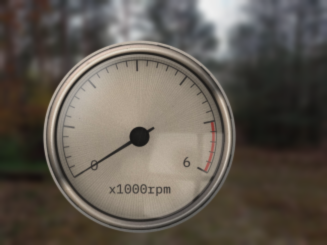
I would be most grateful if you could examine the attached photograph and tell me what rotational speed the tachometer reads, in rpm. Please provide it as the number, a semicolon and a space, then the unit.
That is 0; rpm
